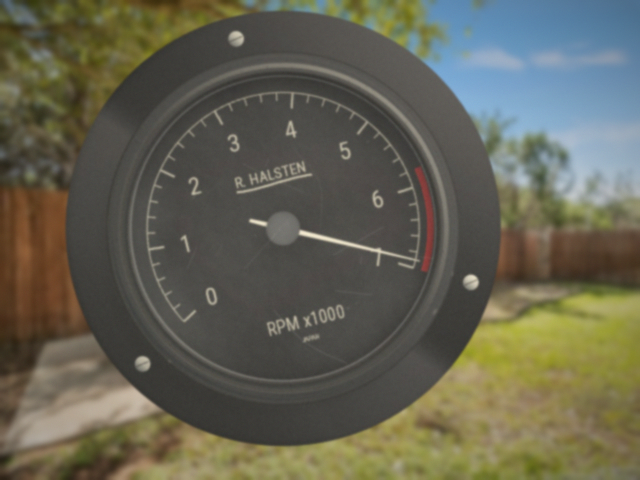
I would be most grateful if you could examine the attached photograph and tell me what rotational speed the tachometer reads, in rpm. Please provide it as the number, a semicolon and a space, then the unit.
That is 6900; rpm
